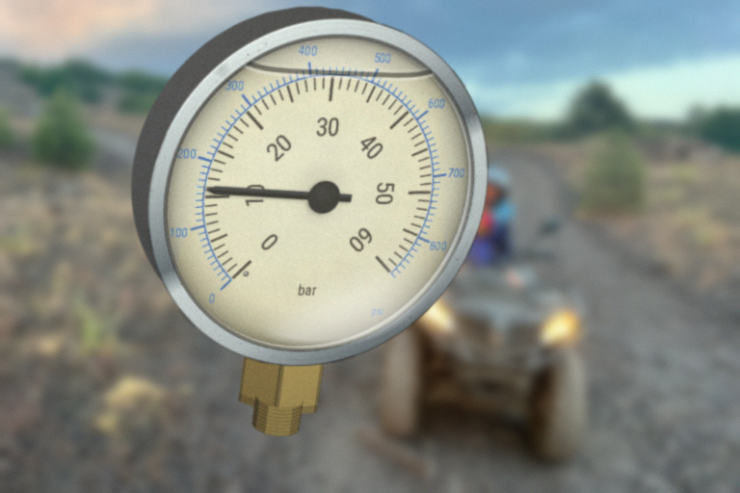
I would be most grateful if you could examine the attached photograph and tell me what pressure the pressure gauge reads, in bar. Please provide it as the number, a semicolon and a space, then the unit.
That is 11; bar
